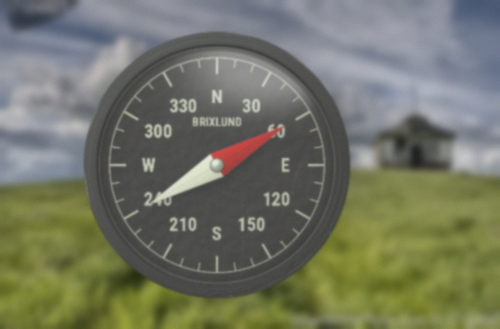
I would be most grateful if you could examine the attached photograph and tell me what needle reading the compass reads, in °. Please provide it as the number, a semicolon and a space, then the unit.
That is 60; °
